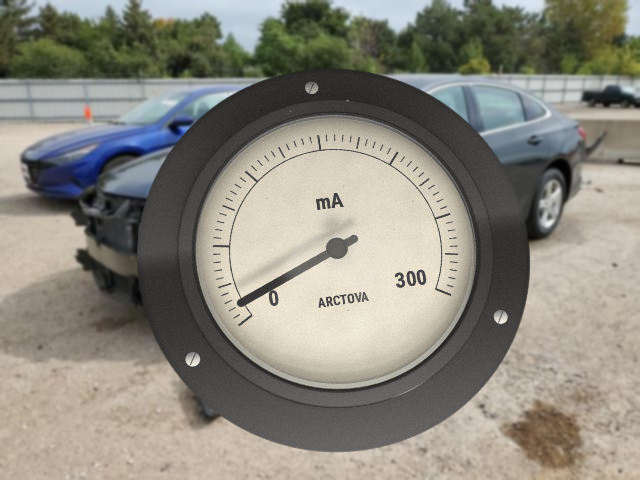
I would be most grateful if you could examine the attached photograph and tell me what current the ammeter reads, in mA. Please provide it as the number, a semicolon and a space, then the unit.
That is 10; mA
